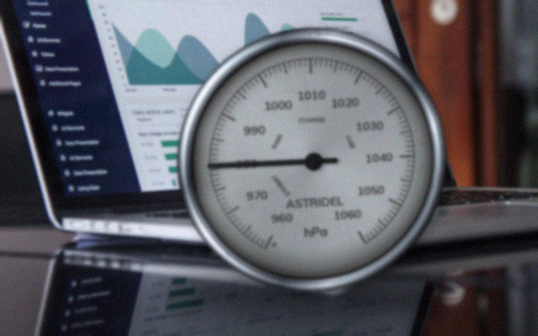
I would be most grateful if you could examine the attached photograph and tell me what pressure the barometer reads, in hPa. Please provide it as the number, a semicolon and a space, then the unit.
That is 980; hPa
